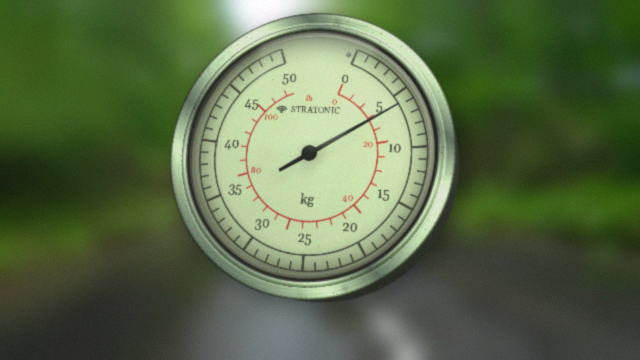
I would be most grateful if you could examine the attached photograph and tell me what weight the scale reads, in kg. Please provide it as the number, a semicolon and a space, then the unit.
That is 6; kg
